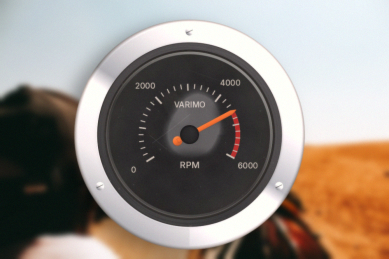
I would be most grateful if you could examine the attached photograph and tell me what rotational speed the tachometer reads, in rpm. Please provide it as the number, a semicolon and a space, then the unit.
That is 4600; rpm
